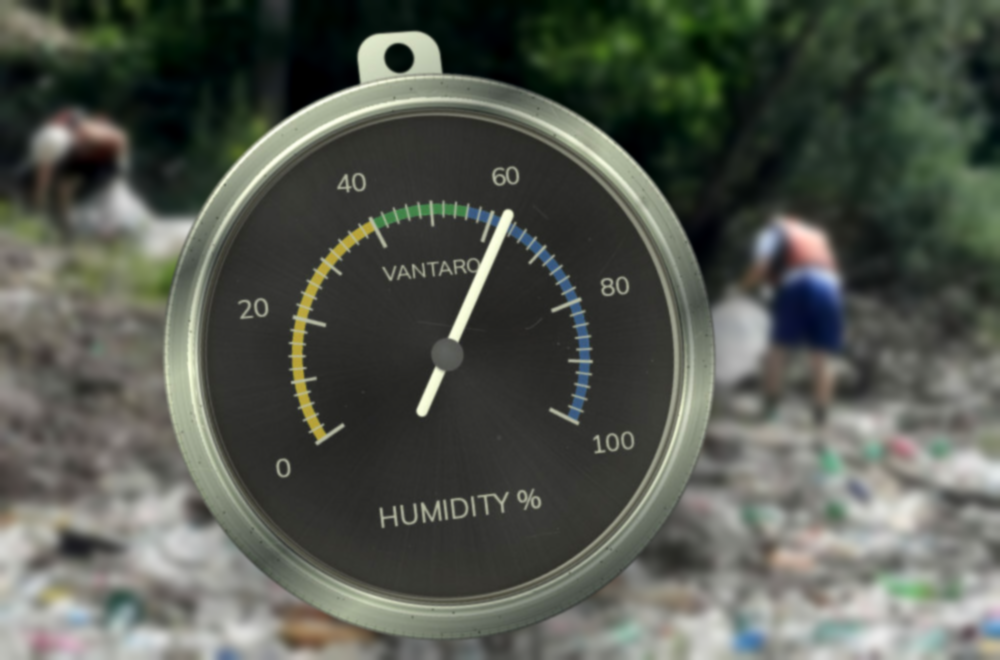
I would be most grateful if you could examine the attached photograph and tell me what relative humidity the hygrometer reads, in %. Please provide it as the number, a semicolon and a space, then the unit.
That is 62; %
